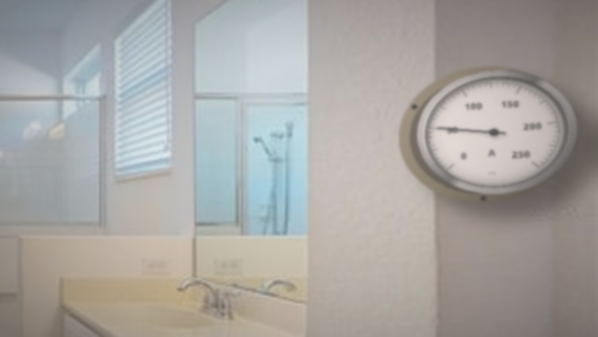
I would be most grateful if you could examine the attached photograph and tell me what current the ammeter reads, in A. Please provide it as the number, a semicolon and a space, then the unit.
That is 50; A
